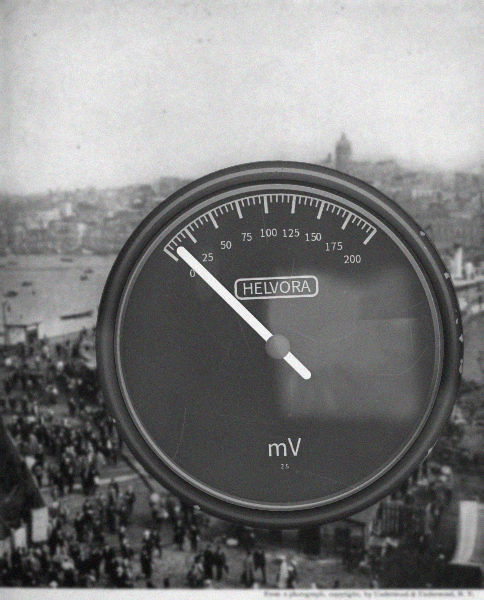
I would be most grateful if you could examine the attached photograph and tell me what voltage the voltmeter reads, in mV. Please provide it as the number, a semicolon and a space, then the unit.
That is 10; mV
